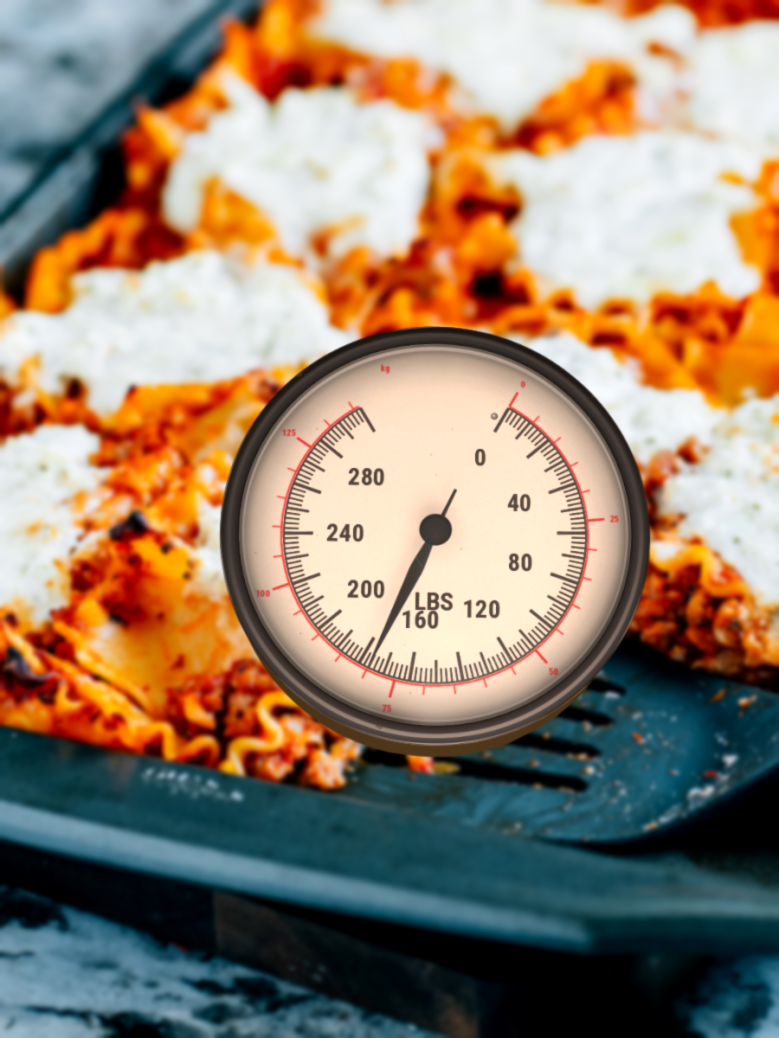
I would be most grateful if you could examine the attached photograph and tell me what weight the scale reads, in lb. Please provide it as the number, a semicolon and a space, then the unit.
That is 176; lb
